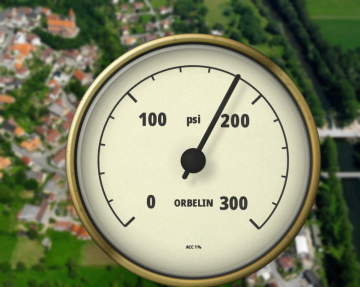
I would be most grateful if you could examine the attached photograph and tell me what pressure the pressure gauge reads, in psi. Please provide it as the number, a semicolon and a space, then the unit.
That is 180; psi
